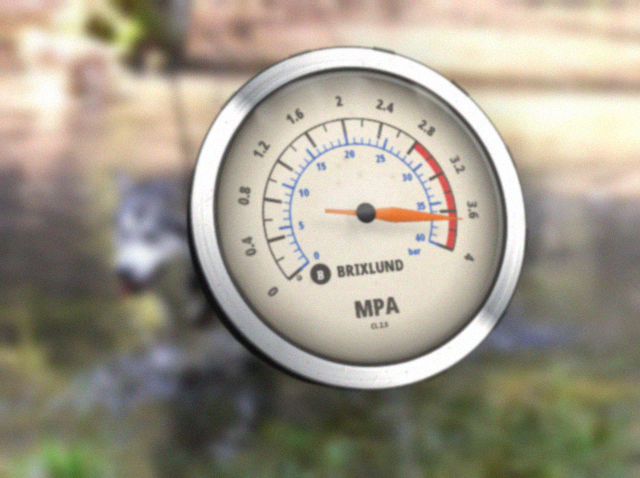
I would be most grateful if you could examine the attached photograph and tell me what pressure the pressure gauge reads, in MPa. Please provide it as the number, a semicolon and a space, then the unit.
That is 3.7; MPa
